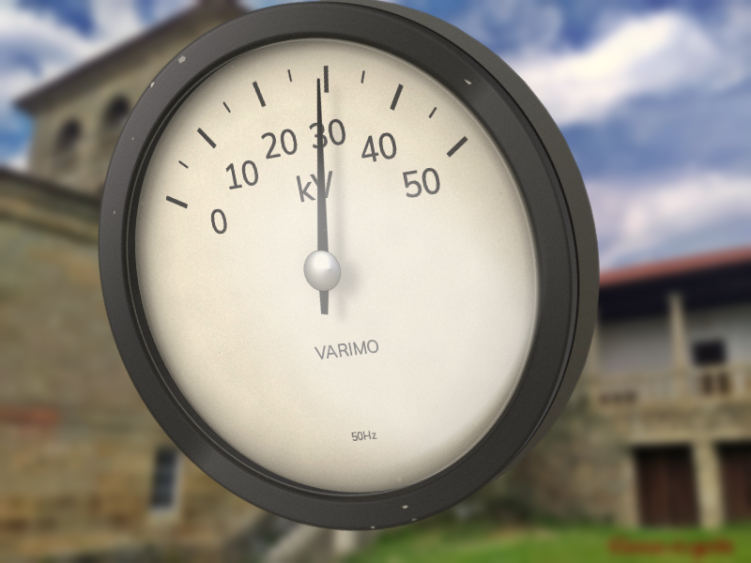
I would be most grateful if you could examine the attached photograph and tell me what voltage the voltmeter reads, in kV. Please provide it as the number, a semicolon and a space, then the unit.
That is 30; kV
